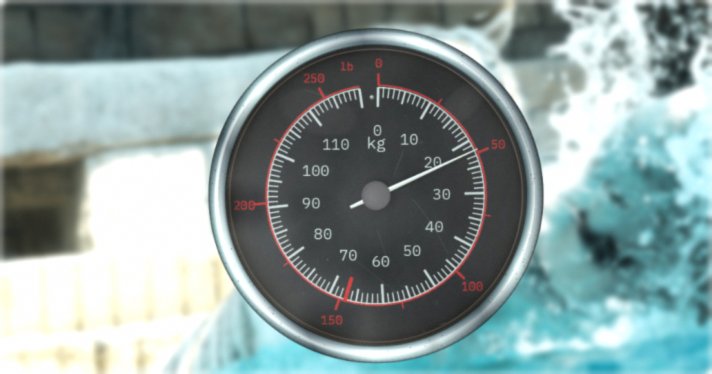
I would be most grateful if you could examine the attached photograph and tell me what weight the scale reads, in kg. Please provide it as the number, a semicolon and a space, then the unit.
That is 22; kg
